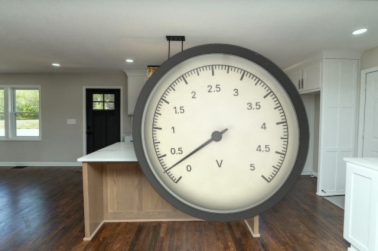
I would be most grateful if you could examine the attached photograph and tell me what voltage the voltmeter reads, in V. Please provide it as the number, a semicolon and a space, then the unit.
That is 0.25; V
